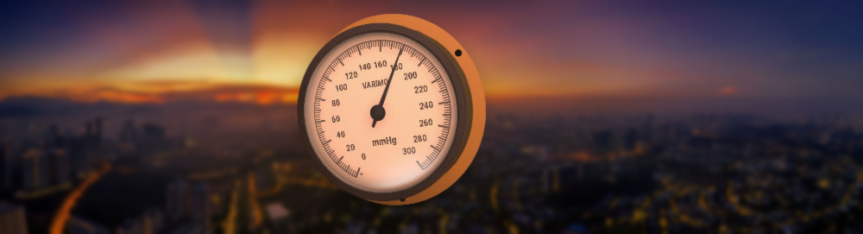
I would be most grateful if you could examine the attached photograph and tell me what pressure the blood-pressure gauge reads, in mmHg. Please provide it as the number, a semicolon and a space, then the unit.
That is 180; mmHg
